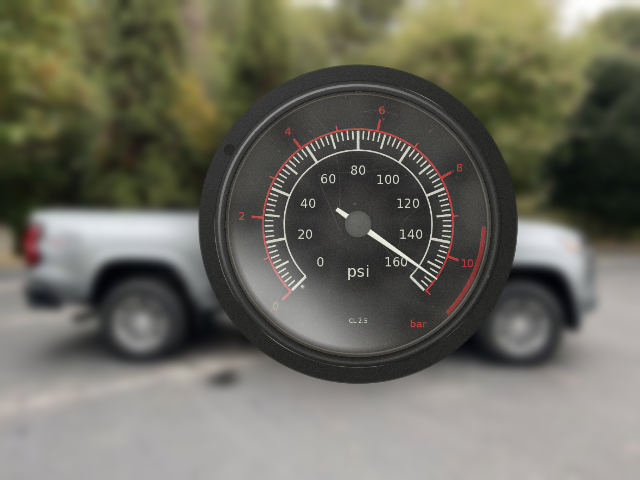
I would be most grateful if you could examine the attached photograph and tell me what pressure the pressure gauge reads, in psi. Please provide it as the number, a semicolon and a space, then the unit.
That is 154; psi
